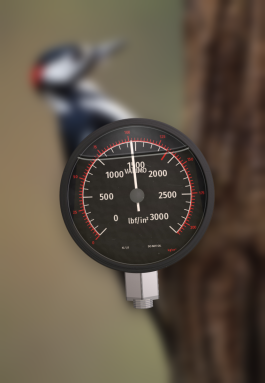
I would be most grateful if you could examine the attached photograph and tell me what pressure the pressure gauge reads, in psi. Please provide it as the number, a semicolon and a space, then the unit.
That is 1450; psi
